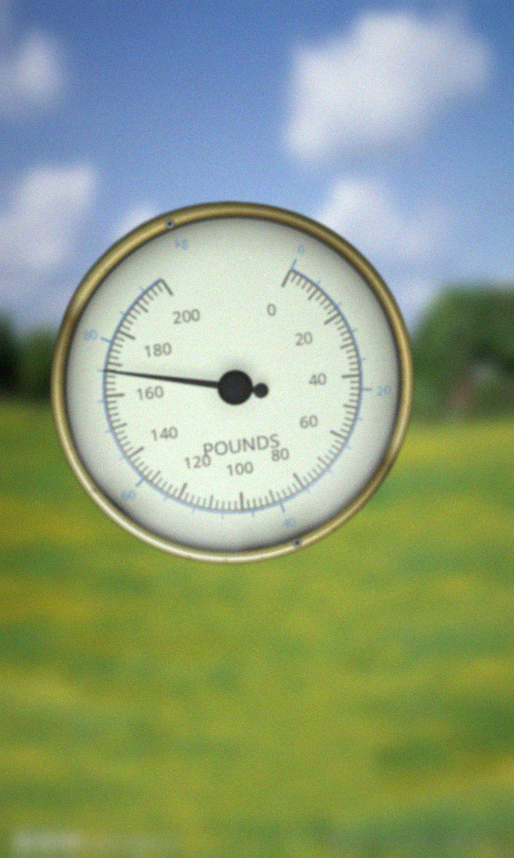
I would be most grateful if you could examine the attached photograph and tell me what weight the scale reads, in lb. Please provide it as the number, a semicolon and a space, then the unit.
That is 168; lb
